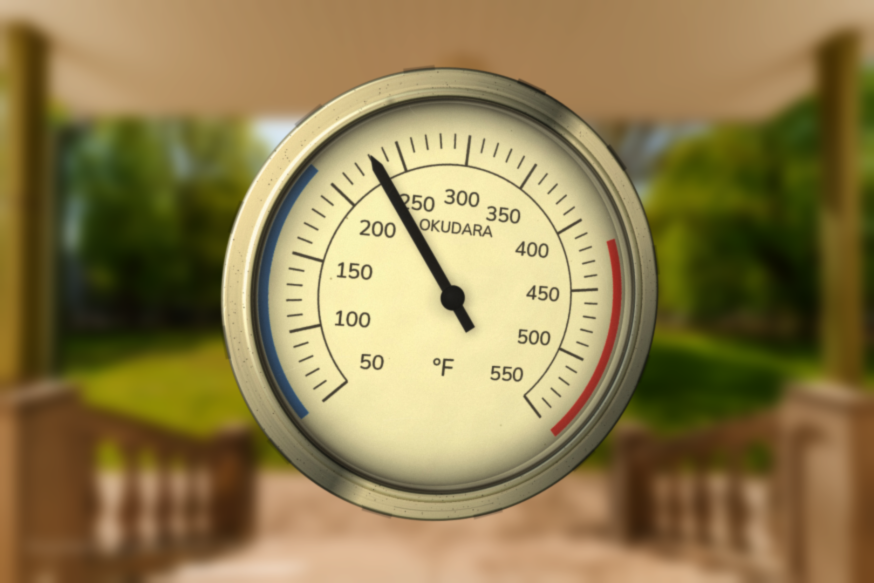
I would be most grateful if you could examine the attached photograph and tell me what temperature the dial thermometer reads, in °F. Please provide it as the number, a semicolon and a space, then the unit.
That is 230; °F
